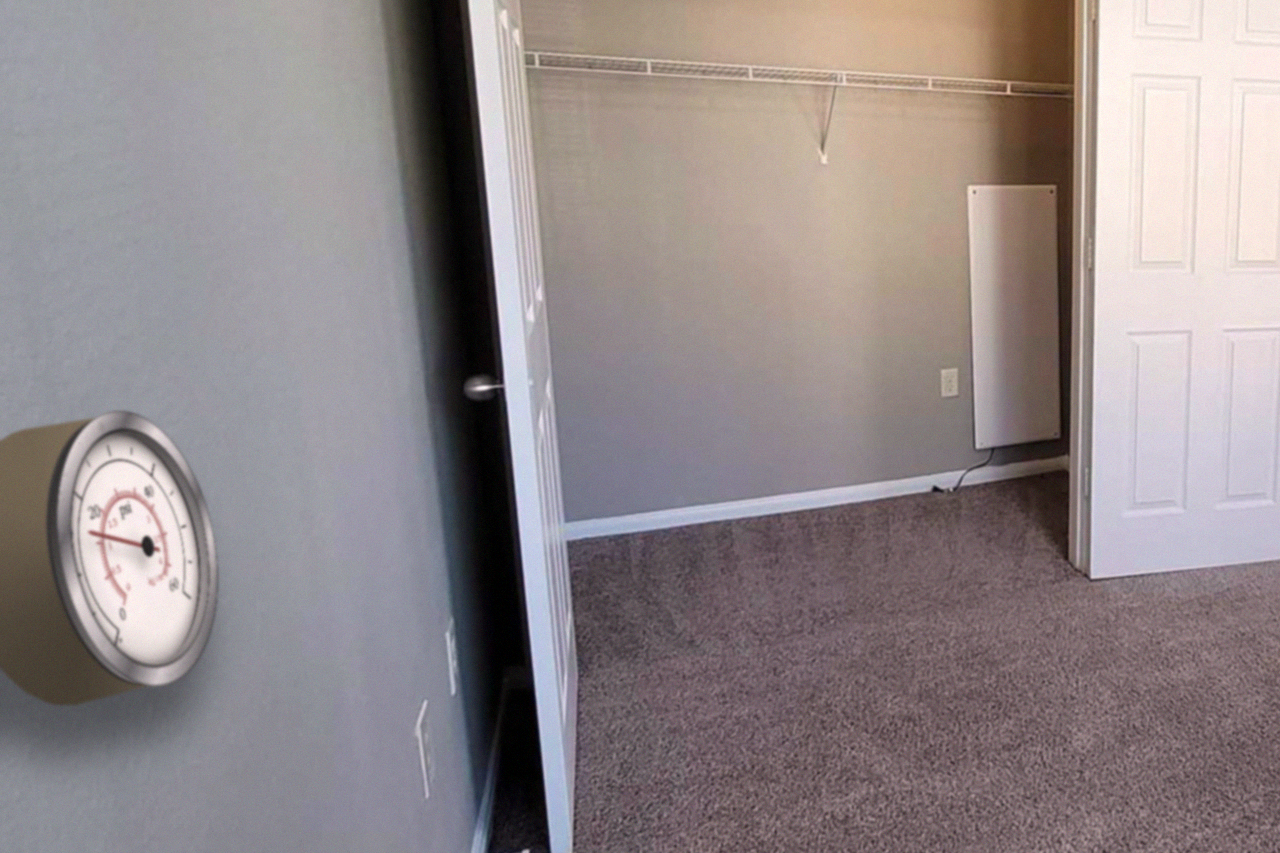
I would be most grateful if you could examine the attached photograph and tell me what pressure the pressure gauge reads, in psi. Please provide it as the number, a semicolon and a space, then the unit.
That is 15; psi
